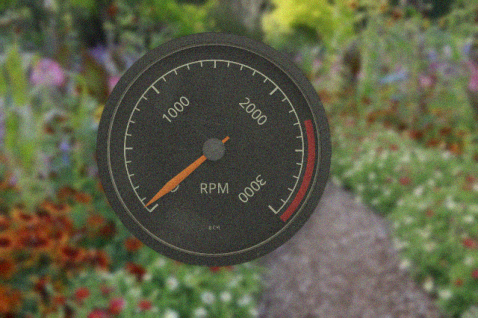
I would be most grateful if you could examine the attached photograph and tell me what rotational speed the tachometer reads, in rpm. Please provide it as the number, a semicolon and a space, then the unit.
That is 50; rpm
